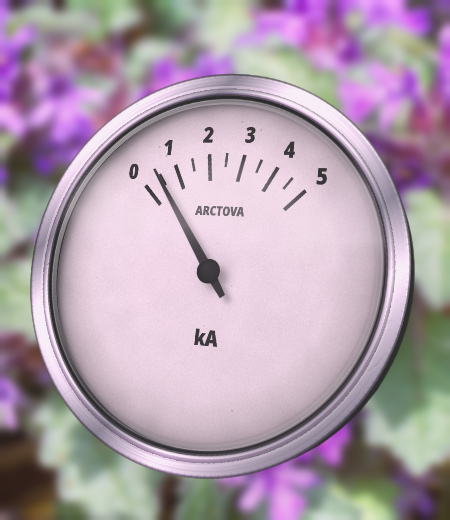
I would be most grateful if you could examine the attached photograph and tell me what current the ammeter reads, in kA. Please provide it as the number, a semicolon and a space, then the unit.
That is 0.5; kA
